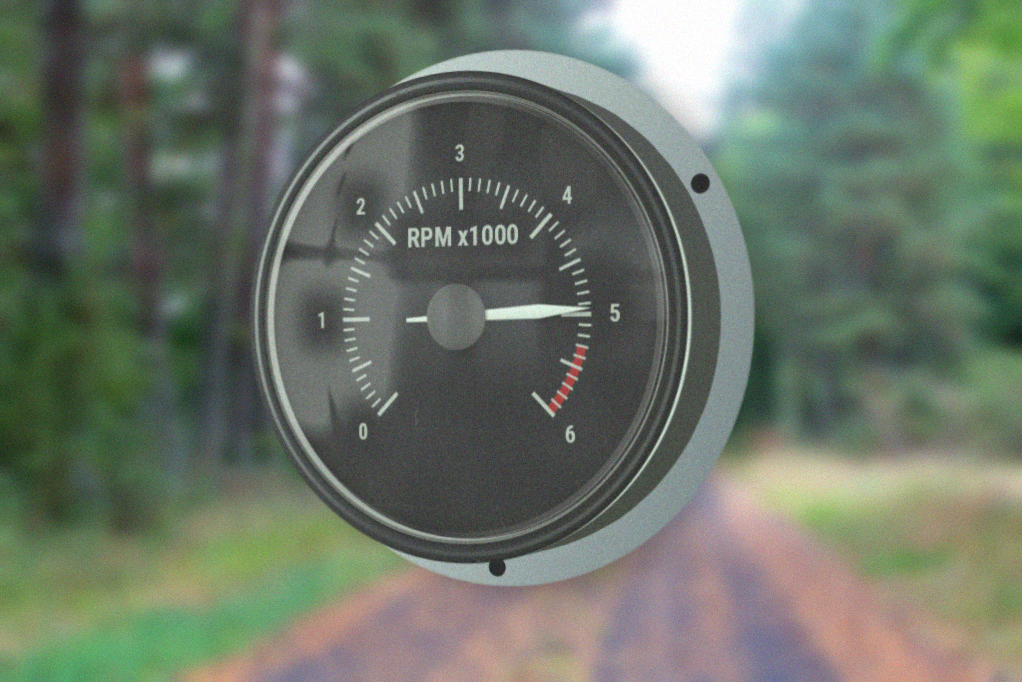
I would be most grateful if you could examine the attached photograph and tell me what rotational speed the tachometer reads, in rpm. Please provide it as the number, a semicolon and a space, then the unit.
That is 4950; rpm
